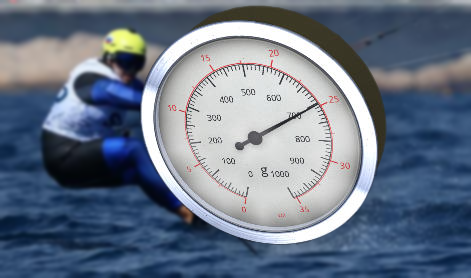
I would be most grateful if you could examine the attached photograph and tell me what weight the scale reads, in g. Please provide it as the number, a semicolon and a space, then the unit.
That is 700; g
